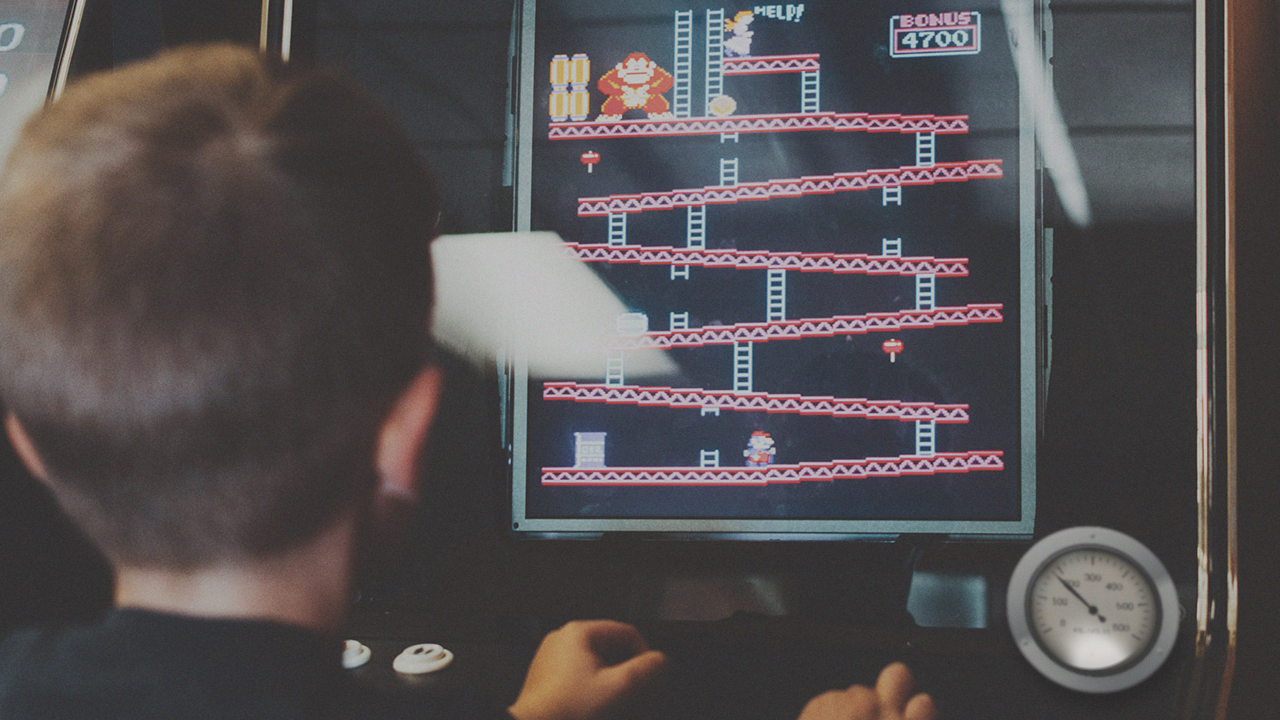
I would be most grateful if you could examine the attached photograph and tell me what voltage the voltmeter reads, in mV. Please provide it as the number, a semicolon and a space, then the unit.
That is 180; mV
